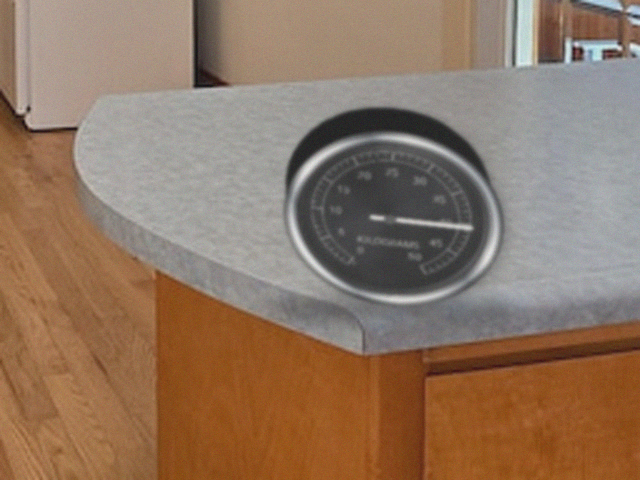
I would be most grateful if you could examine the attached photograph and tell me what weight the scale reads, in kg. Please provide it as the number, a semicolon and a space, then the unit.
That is 40; kg
